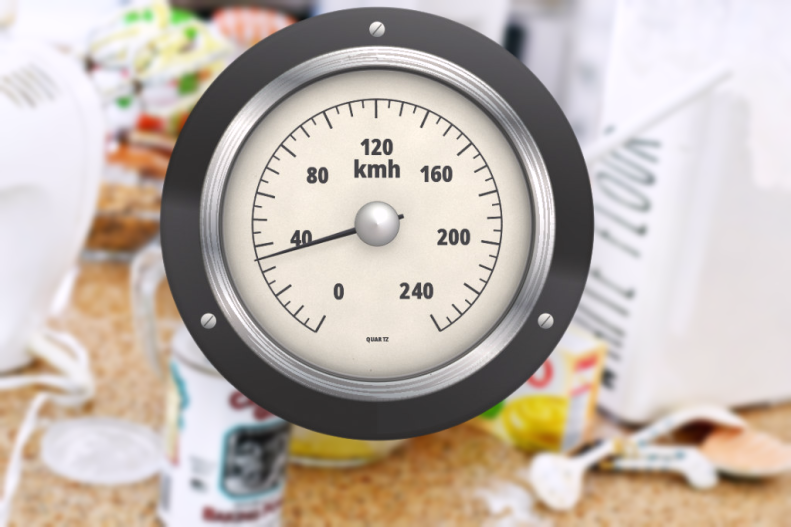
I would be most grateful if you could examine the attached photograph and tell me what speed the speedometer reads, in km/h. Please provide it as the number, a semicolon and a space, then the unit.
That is 35; km/h
